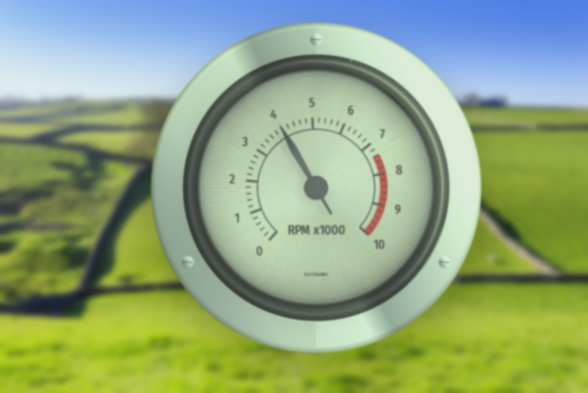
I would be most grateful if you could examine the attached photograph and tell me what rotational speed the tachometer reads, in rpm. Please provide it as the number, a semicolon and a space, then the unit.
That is 4000; rpm
